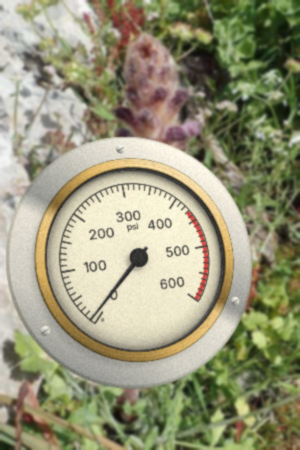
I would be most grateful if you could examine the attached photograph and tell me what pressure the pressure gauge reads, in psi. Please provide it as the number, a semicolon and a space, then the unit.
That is 10; psi
